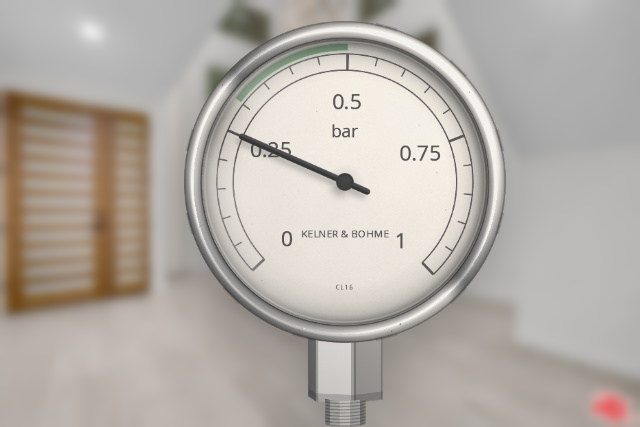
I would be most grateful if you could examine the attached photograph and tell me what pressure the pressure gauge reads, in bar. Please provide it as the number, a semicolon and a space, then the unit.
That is 0.25; bar
